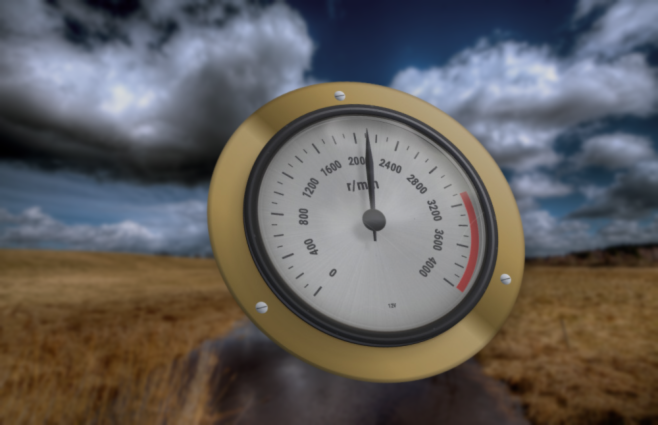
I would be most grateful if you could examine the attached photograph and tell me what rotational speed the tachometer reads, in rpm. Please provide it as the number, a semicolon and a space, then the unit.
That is 2100; rpm
